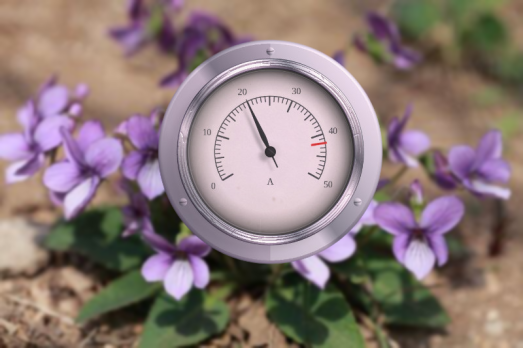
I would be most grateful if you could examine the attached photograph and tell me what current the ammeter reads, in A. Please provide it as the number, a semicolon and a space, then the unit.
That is 20; A
